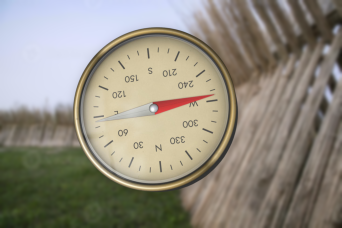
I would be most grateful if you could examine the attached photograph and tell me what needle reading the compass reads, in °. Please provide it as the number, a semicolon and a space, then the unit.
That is 265; °
